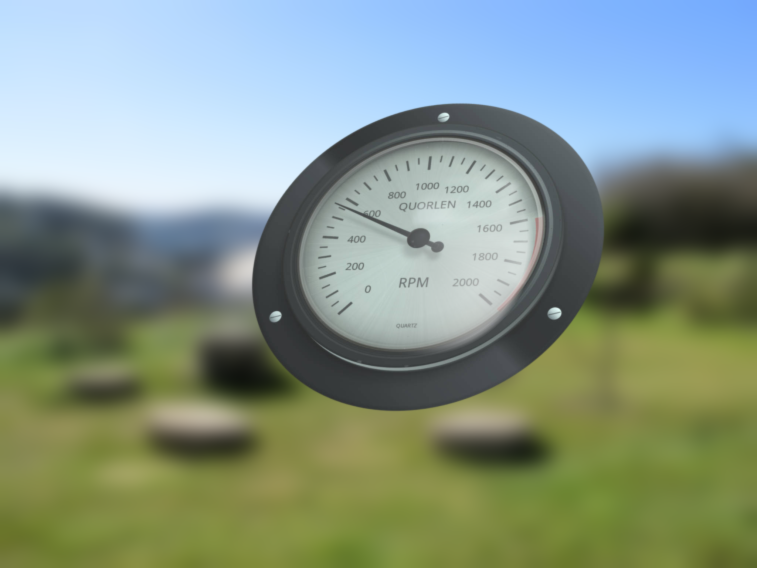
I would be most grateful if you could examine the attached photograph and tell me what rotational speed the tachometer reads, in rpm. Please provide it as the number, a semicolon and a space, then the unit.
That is 550; rpm
